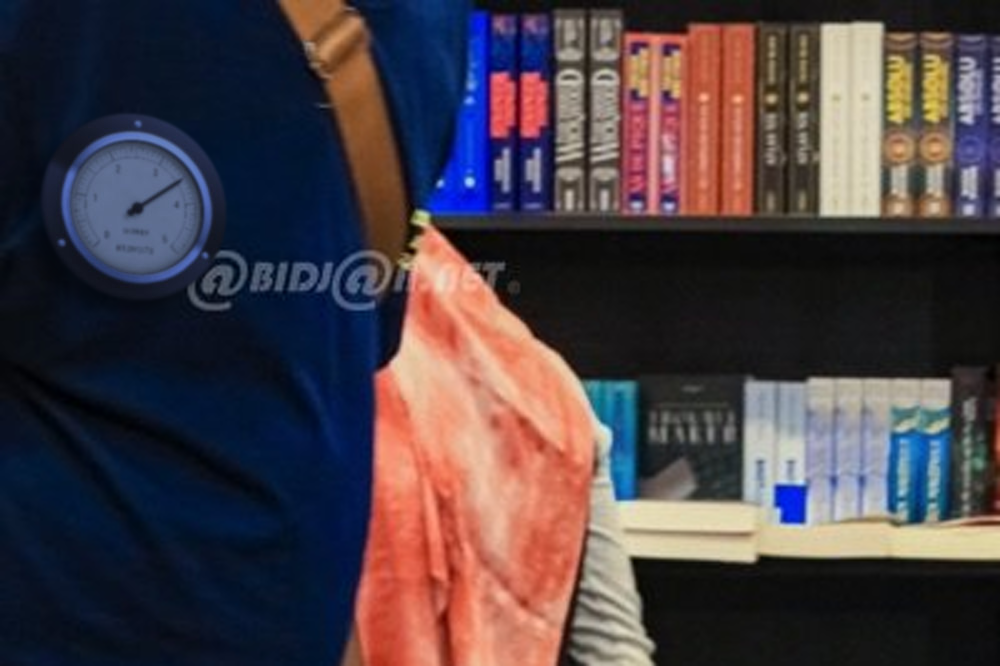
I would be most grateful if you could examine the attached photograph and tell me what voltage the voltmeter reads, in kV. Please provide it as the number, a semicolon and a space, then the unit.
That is 3.5; kV
